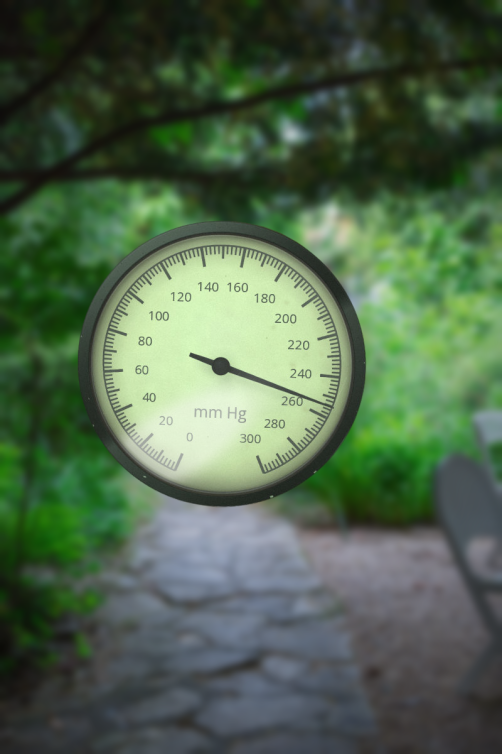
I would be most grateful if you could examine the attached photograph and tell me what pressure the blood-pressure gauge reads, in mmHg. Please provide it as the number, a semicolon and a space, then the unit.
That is 254; mmHg
